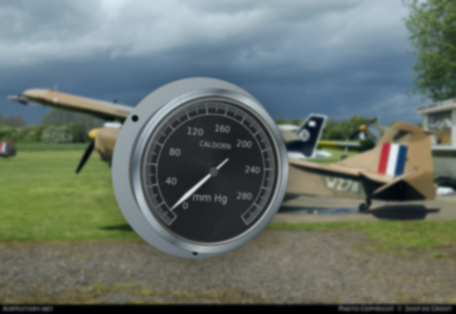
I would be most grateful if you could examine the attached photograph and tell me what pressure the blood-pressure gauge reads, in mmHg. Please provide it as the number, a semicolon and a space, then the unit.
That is 10; mmHg
